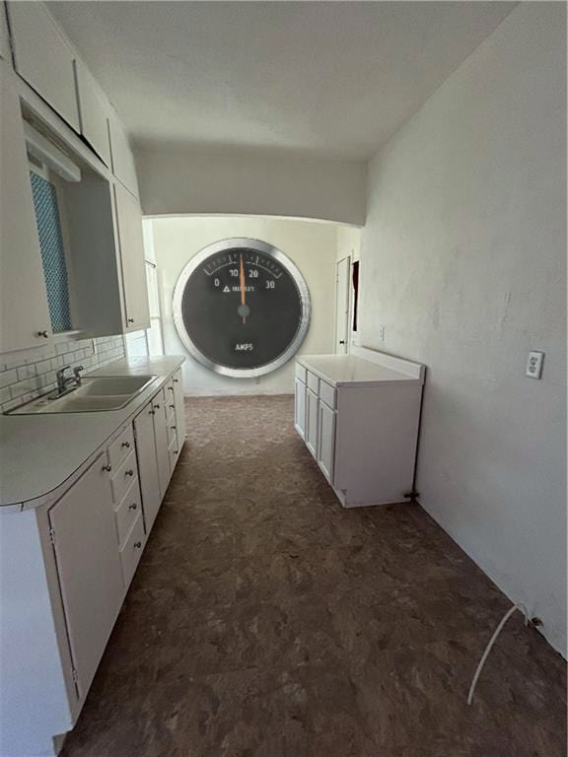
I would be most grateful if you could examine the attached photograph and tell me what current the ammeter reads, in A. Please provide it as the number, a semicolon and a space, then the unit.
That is 14; A
